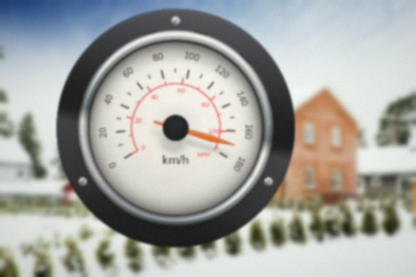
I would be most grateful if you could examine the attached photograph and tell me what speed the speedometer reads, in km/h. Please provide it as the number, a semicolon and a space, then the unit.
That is 170; km/h
